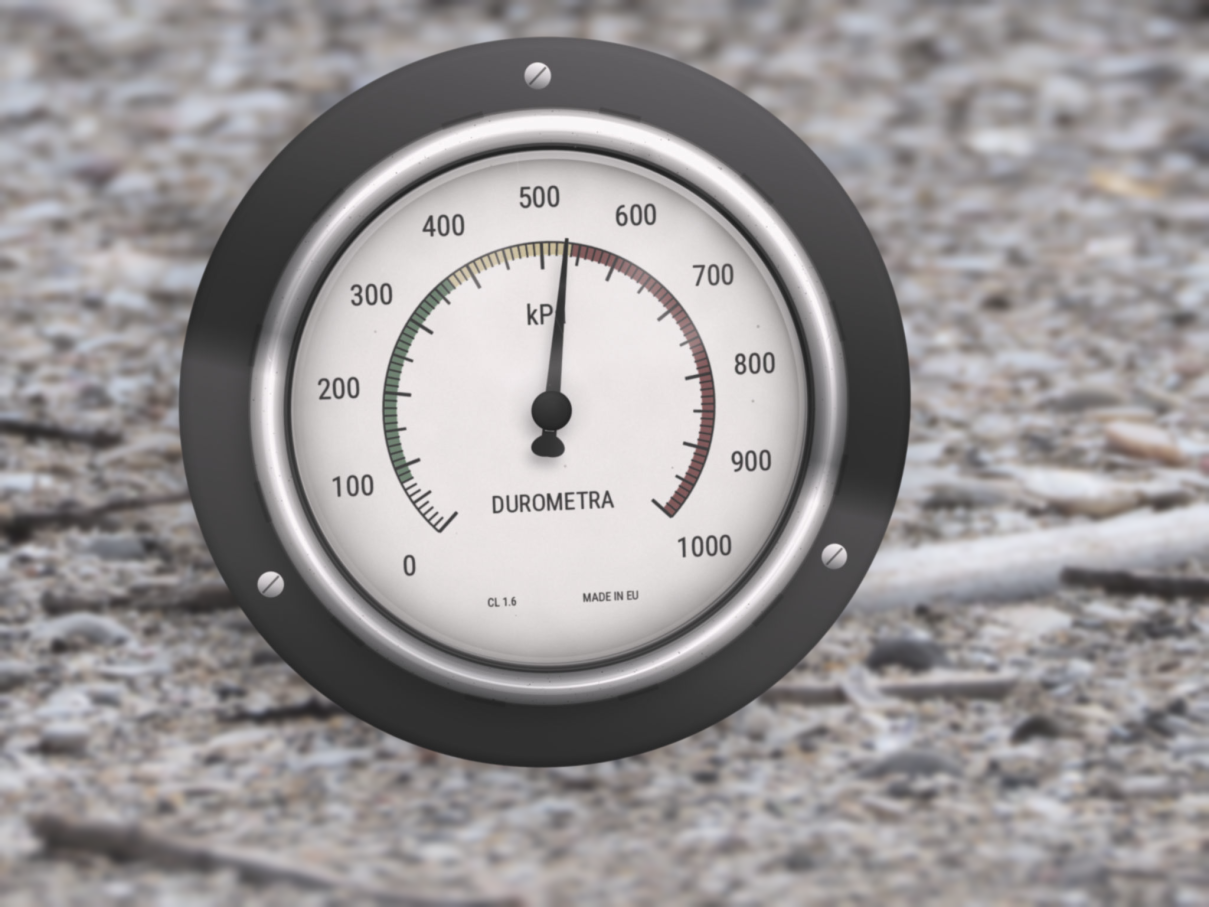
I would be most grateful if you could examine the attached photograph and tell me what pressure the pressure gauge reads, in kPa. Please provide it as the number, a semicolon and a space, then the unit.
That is 530; kPa
